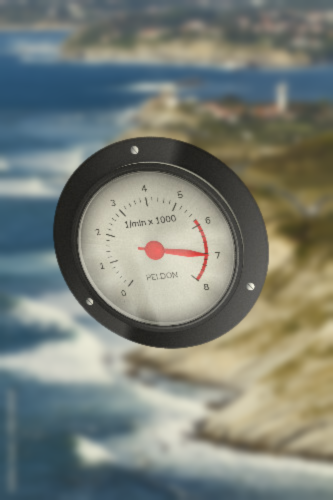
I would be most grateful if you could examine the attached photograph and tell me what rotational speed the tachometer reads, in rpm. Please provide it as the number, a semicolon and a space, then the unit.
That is 7000; rpm
